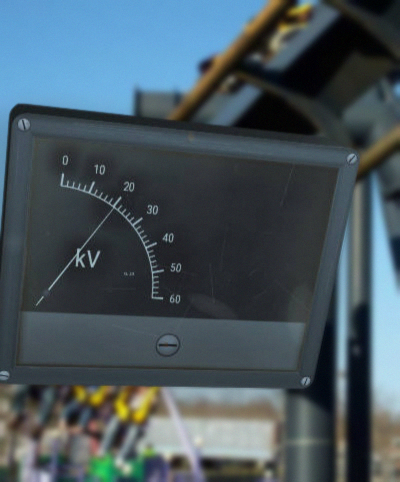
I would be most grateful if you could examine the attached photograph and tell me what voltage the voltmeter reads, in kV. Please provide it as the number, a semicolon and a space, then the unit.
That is 20; kV
